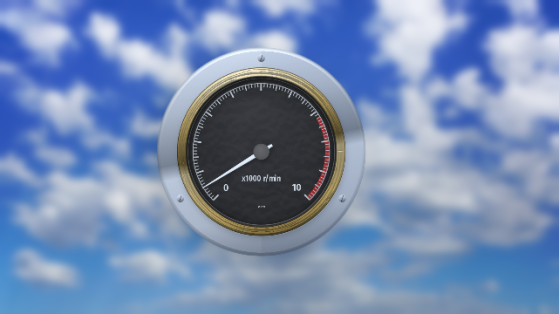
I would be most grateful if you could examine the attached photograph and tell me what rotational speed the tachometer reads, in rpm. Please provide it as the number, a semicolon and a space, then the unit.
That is 500; rpm
